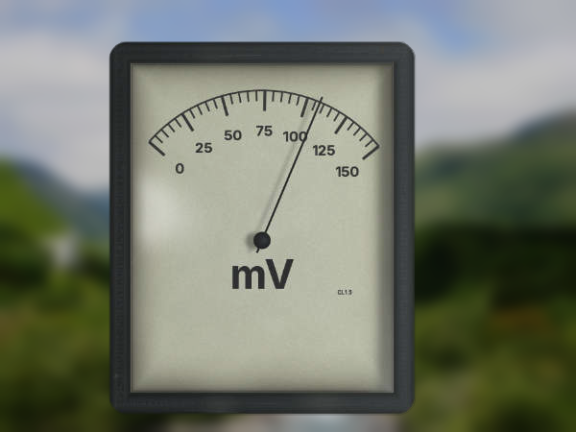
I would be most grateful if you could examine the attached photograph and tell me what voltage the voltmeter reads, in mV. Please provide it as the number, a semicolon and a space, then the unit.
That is 107.5; mV
